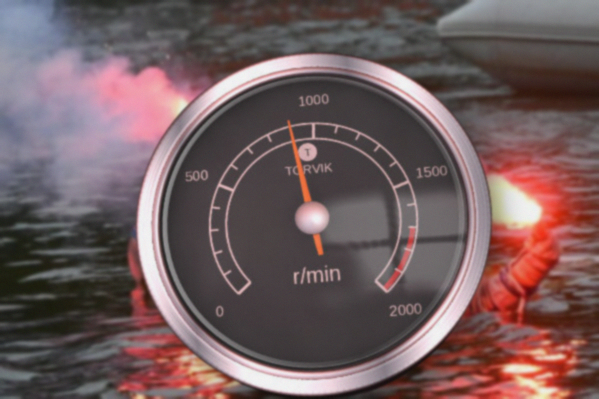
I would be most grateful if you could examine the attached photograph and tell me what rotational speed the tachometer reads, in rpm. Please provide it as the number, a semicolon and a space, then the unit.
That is 900; rpm
